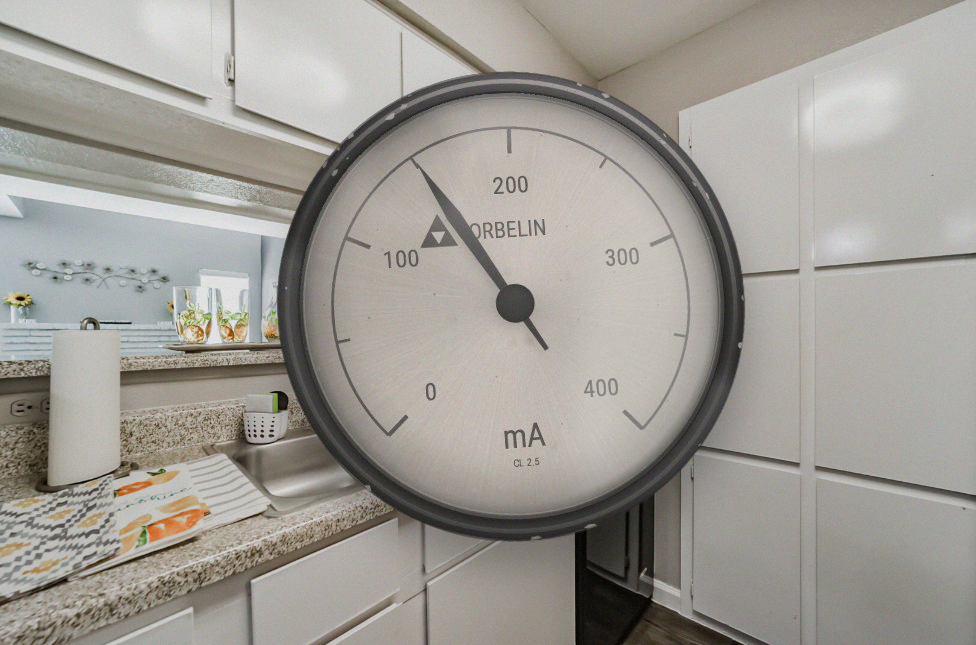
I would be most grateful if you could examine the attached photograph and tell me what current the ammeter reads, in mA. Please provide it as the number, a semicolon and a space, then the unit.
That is 150; mA
